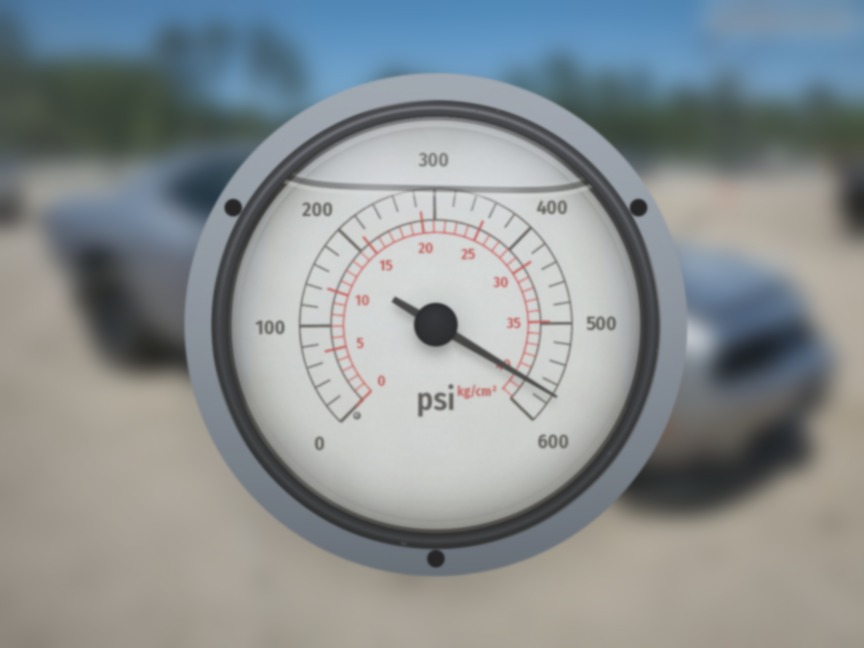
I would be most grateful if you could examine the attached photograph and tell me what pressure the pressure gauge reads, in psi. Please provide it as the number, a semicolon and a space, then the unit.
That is 570; psi
